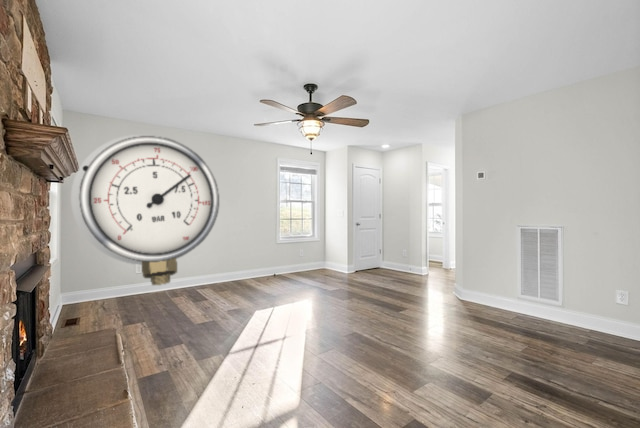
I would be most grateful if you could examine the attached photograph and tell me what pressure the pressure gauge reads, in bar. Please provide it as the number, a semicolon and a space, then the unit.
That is 7; bar
